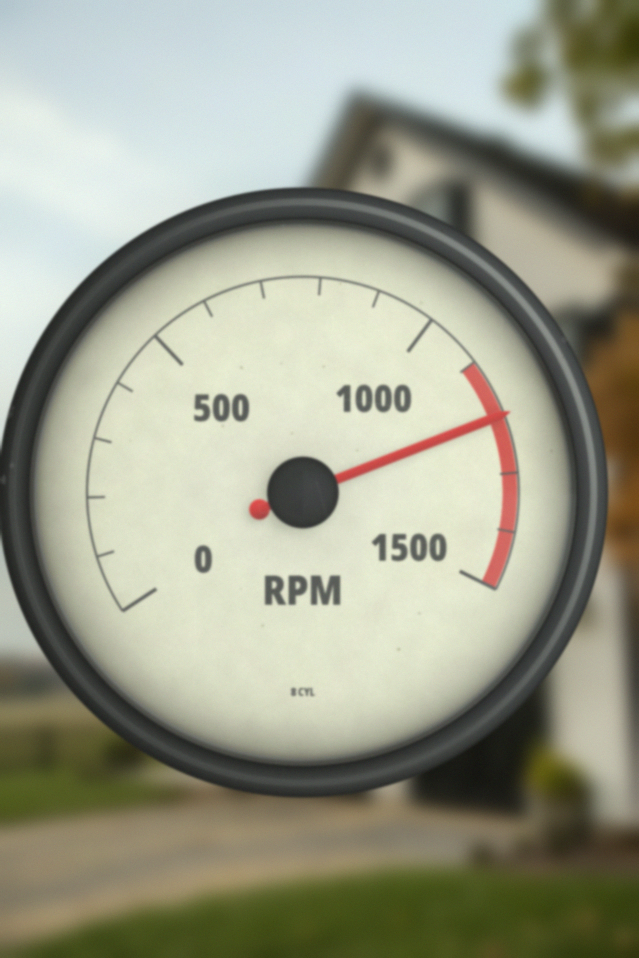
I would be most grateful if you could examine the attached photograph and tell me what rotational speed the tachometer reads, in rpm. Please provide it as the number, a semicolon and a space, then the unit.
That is 1200; rpm
